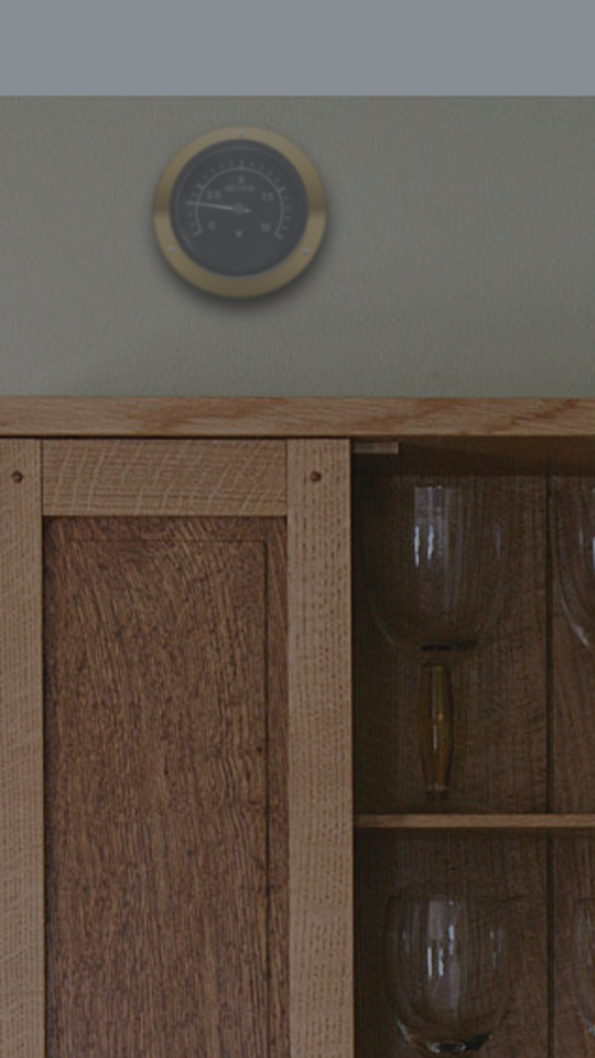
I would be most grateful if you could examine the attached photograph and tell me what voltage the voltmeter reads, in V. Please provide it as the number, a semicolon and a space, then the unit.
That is 1.5; V
